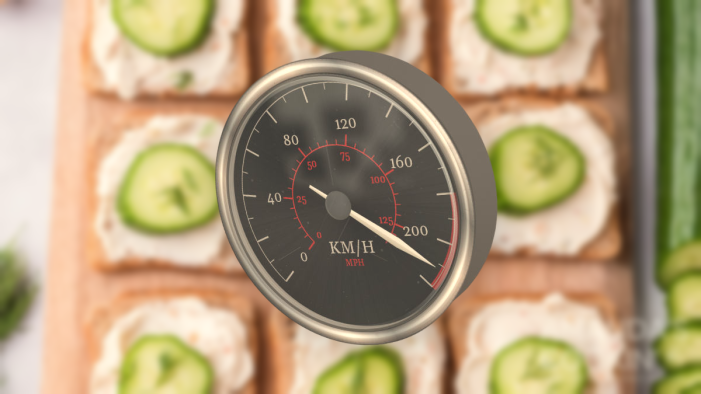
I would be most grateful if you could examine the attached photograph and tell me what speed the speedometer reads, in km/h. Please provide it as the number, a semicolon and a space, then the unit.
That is 210; km/h
